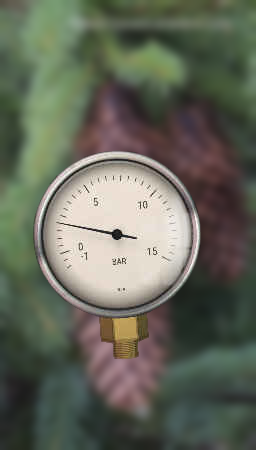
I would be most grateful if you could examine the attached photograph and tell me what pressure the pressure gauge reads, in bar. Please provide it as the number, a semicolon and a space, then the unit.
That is 2; bar
